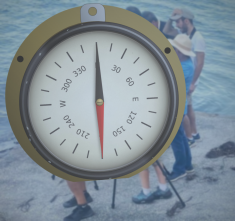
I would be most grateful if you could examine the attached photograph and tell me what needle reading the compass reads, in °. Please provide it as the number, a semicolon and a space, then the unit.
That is 180; °
